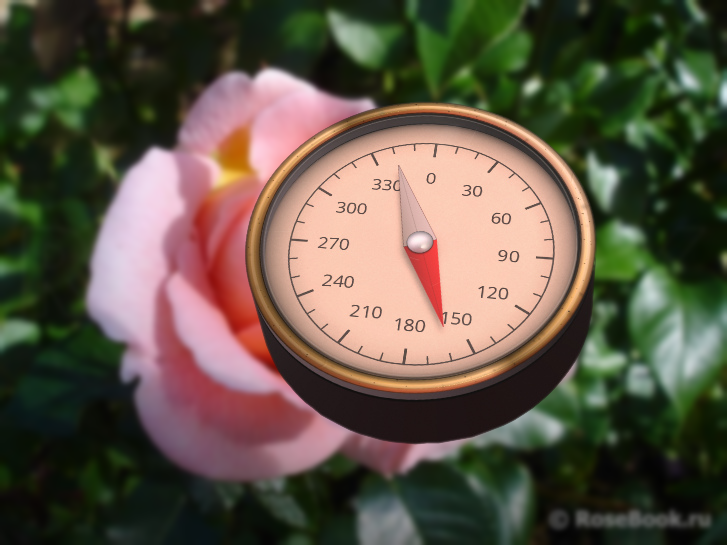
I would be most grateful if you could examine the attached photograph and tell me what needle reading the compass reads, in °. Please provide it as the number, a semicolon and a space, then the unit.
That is 160; °
